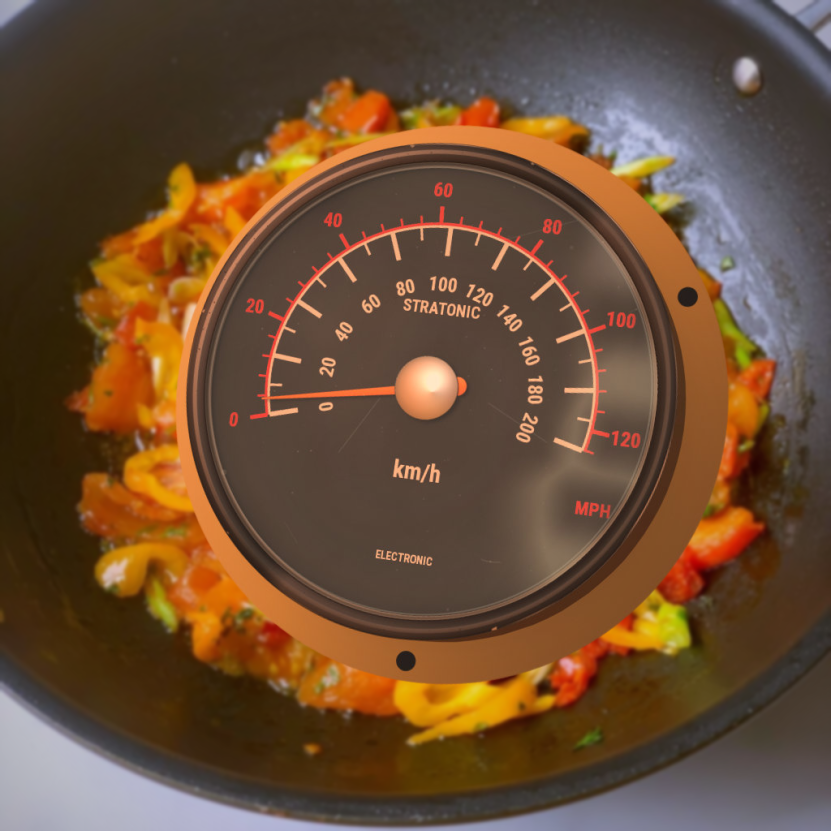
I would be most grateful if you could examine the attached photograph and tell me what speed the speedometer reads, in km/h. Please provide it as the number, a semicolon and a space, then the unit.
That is 5; km/h
